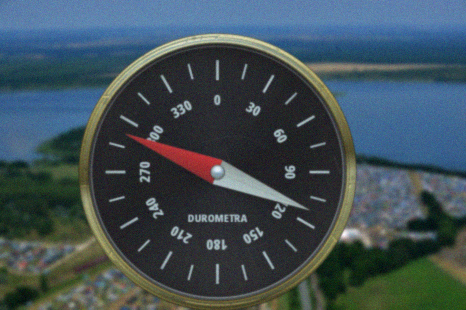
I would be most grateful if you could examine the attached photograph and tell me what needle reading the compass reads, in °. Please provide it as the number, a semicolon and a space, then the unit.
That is 292.5; °
